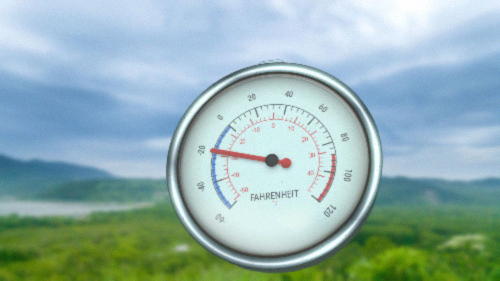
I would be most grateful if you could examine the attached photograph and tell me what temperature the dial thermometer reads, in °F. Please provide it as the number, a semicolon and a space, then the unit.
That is -20; °F
